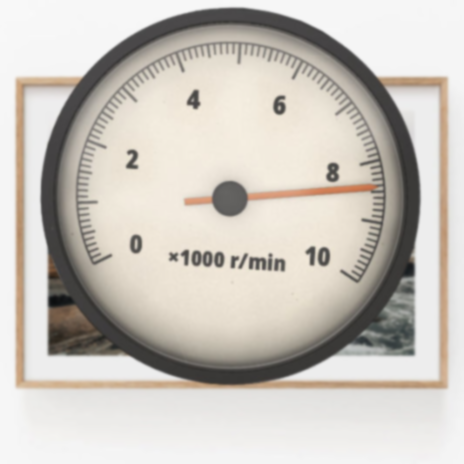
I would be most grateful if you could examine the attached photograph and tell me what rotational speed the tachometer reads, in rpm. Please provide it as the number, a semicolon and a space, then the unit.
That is 8400; rpm
